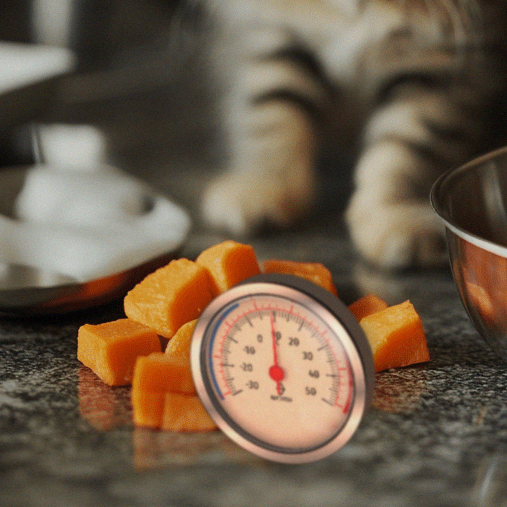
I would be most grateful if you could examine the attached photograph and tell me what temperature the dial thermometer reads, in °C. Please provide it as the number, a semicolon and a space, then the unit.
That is 10; °C
